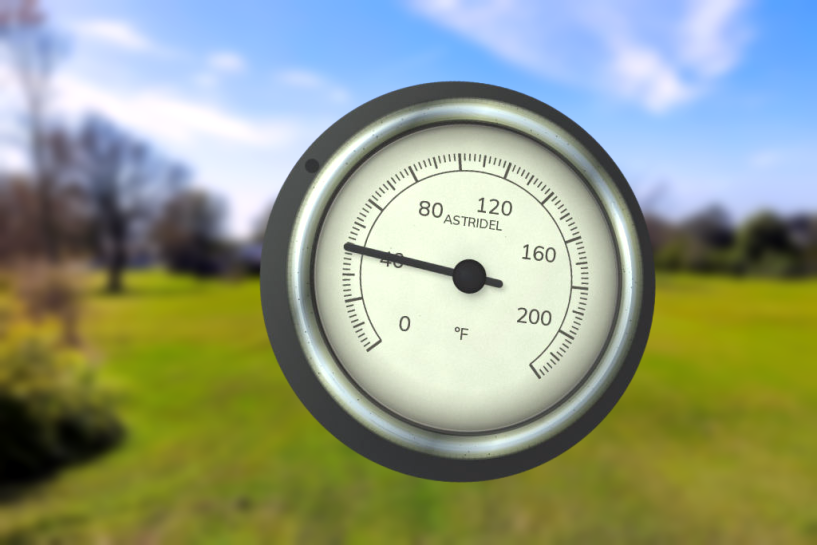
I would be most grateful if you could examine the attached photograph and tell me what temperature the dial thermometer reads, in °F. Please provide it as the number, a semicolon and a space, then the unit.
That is 40; °F
